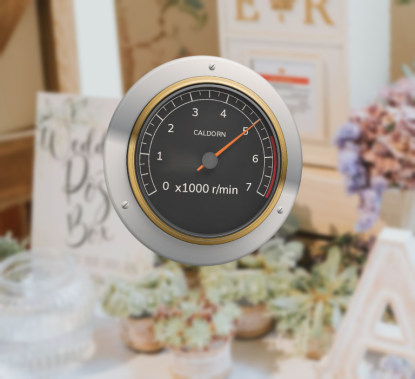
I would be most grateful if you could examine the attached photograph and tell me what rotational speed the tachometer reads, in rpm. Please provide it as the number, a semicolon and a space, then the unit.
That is 5000; rpm
